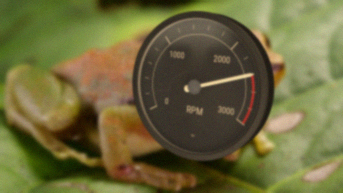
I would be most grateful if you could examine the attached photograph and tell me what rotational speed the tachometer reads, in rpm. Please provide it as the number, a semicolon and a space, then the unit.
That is 2400; rpm
